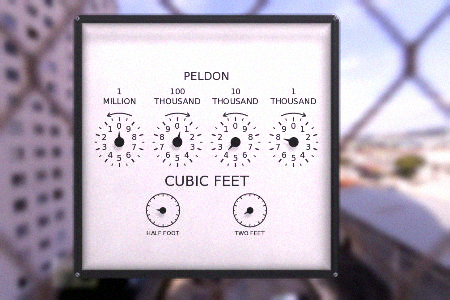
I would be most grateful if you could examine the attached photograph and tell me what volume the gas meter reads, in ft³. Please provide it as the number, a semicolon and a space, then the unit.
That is 3800; ft³
